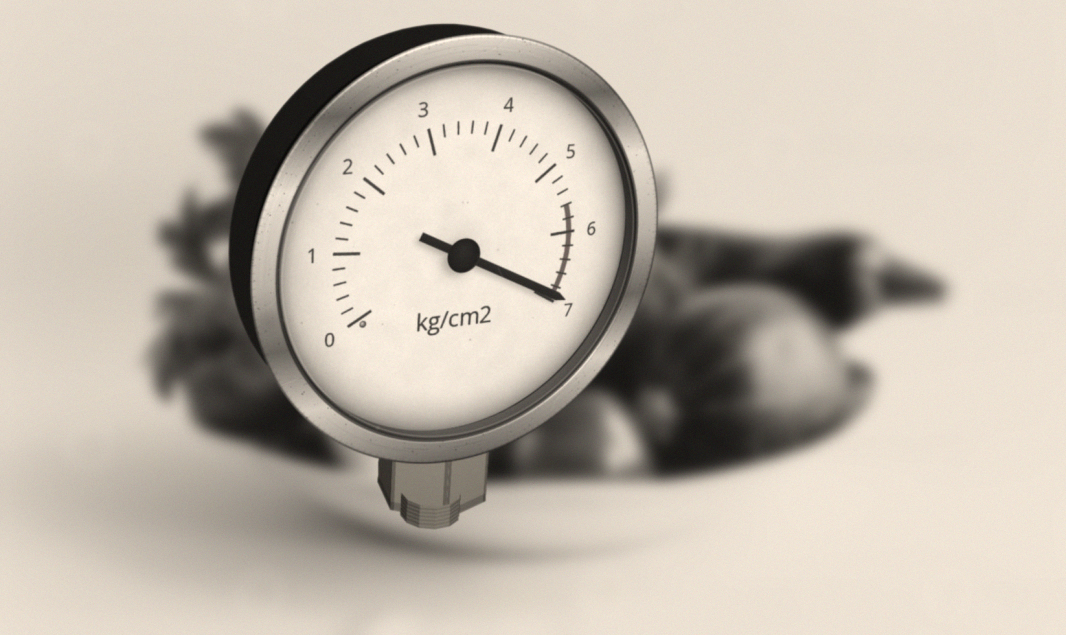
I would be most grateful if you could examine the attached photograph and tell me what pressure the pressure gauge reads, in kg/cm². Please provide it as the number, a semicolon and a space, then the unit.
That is 6.9; kg/cm²
